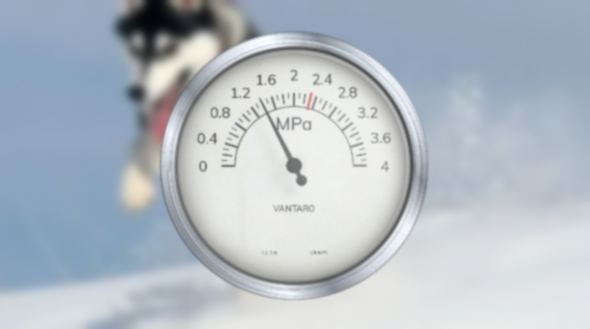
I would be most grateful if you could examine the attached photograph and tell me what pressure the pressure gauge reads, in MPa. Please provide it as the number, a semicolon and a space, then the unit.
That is 1.4; MPa
